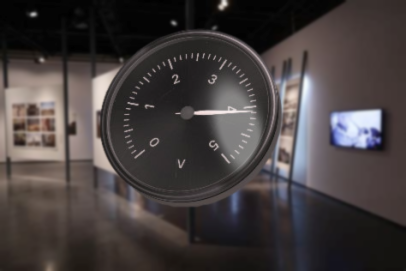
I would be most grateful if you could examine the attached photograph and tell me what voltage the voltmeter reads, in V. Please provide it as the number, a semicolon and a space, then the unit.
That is 4.1; V
